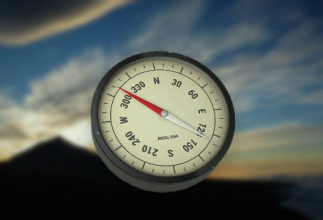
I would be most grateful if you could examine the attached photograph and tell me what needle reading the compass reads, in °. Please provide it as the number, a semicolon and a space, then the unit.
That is 310; °
